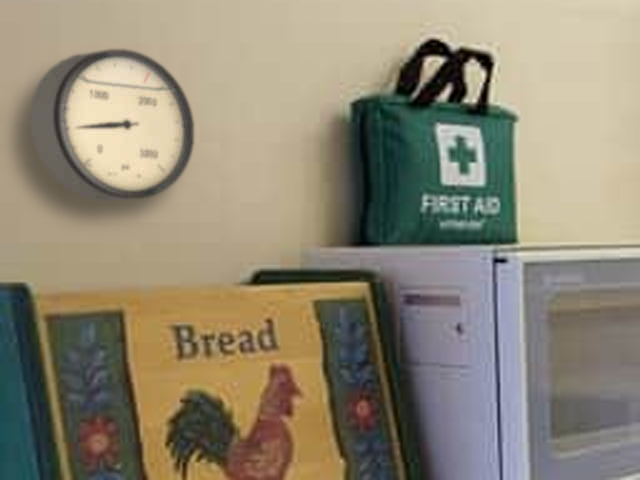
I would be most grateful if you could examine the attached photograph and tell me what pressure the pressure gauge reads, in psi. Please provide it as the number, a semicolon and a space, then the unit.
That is 400; psi
